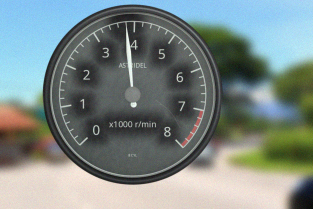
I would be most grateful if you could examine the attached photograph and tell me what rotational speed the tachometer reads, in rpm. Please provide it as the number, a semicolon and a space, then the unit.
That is 3800; rpm
